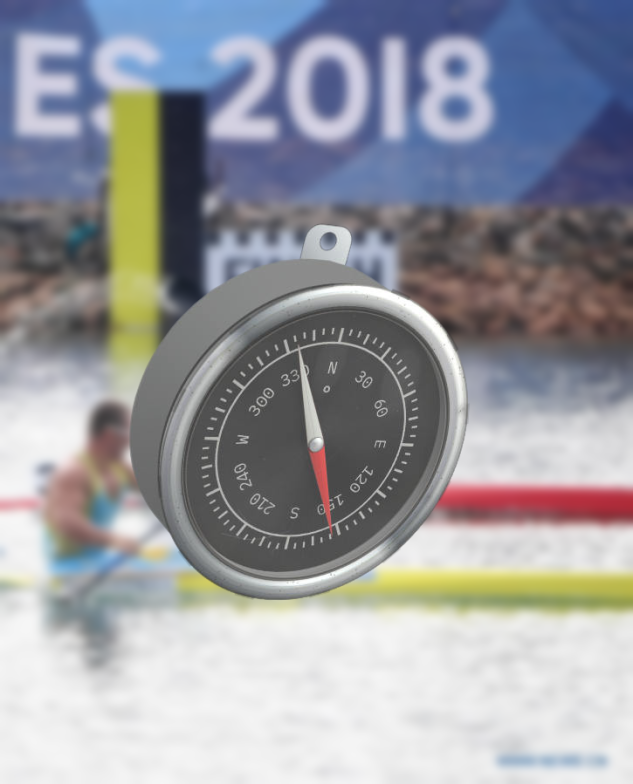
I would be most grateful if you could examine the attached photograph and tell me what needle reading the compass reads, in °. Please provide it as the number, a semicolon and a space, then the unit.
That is 155; °
